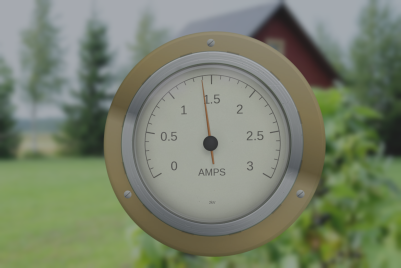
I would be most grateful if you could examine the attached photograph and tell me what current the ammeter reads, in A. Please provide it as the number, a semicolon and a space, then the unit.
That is 1.4; A
